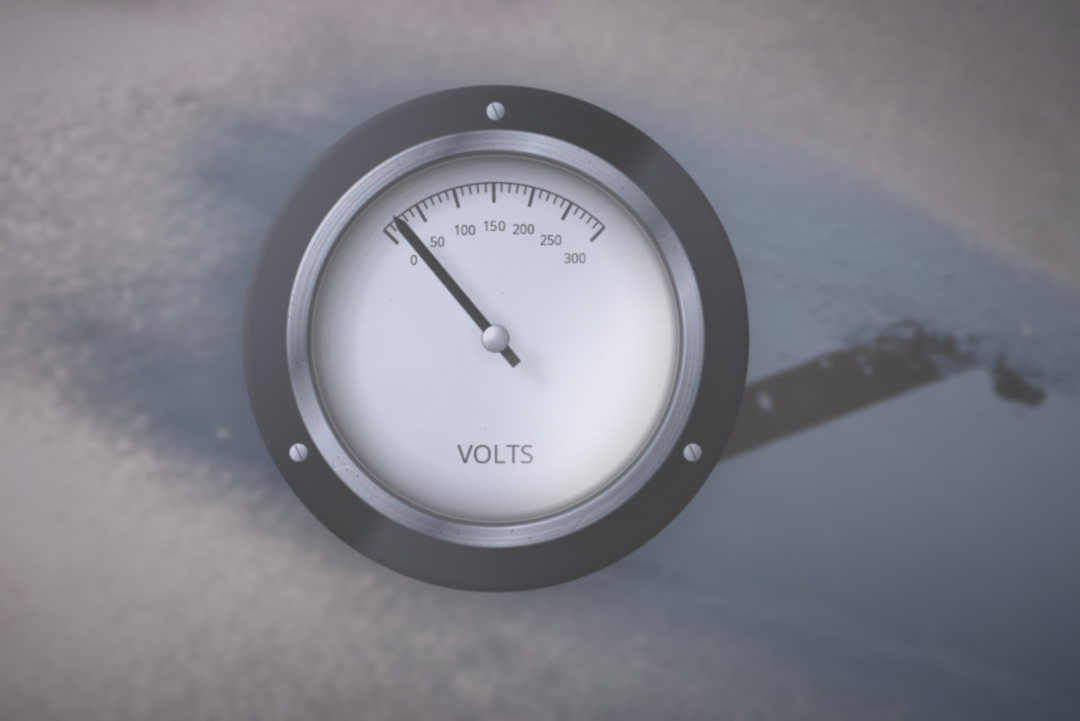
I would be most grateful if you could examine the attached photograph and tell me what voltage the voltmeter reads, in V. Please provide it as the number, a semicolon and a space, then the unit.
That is 20; V
